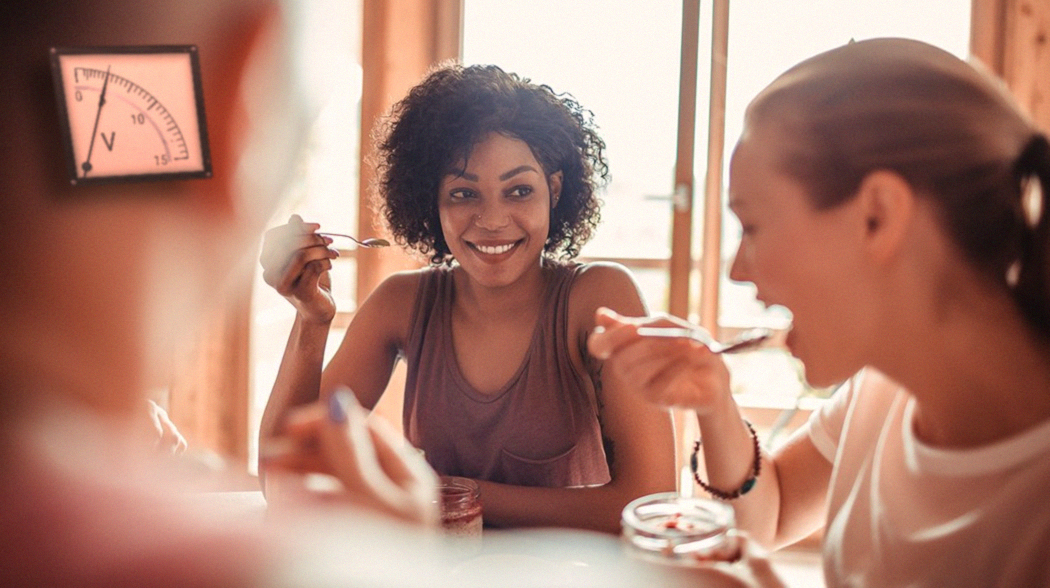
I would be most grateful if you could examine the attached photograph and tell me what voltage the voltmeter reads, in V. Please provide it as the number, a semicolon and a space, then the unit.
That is 5; V
